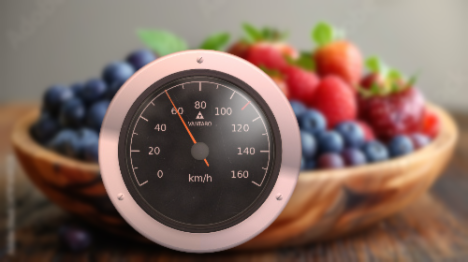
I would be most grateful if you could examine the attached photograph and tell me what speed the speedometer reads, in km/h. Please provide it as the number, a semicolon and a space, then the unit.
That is 60; km/h
